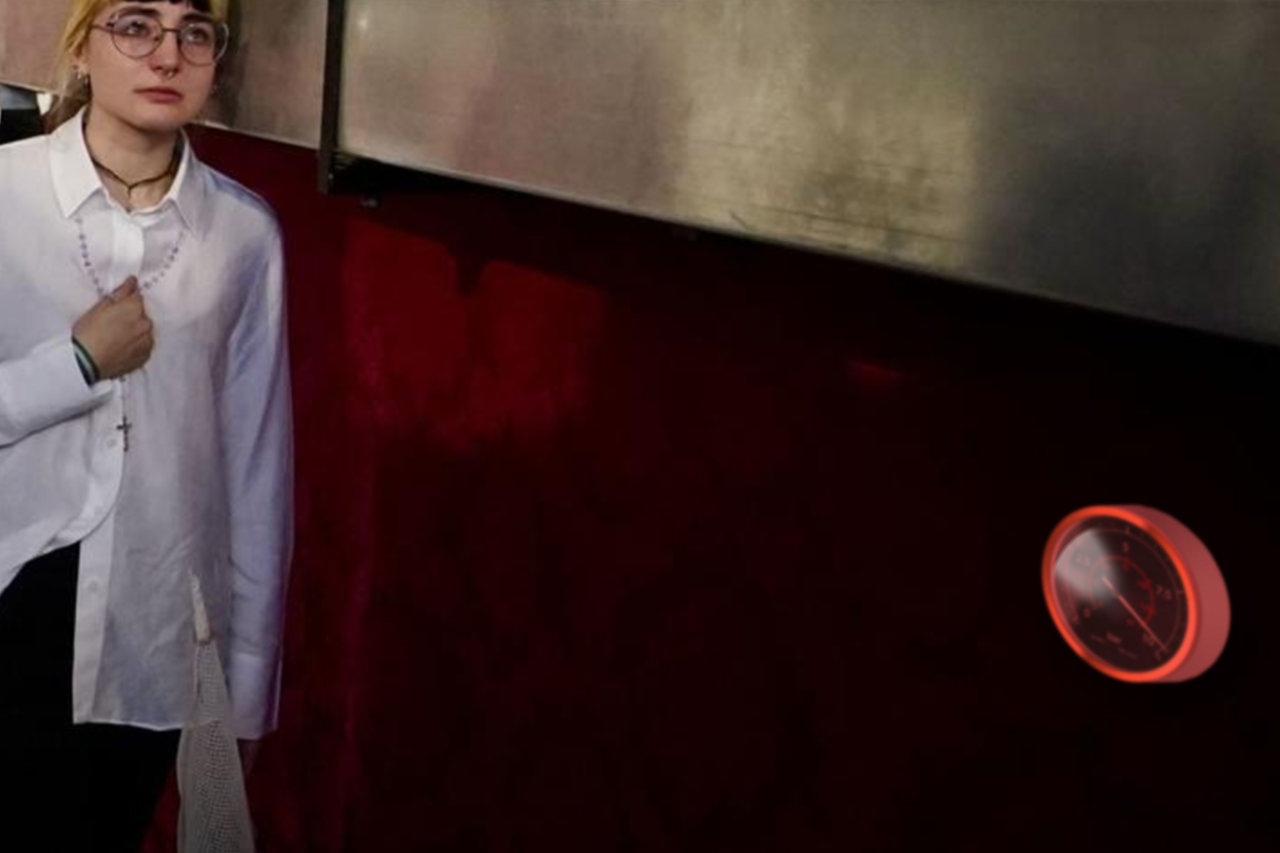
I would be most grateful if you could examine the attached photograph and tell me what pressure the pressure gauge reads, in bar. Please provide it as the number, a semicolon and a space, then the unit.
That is 9.5; bar
